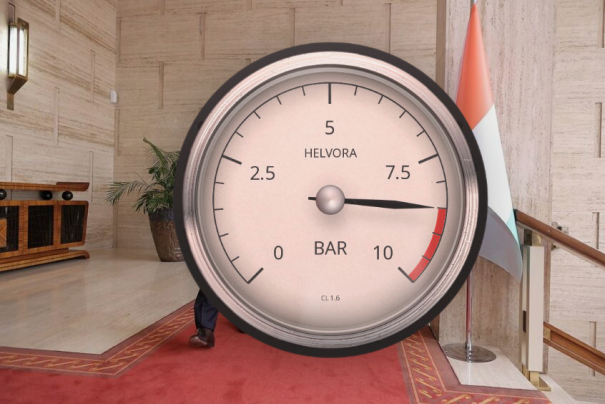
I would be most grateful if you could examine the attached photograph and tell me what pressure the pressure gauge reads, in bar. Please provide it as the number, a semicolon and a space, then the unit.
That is 8.5; bar
